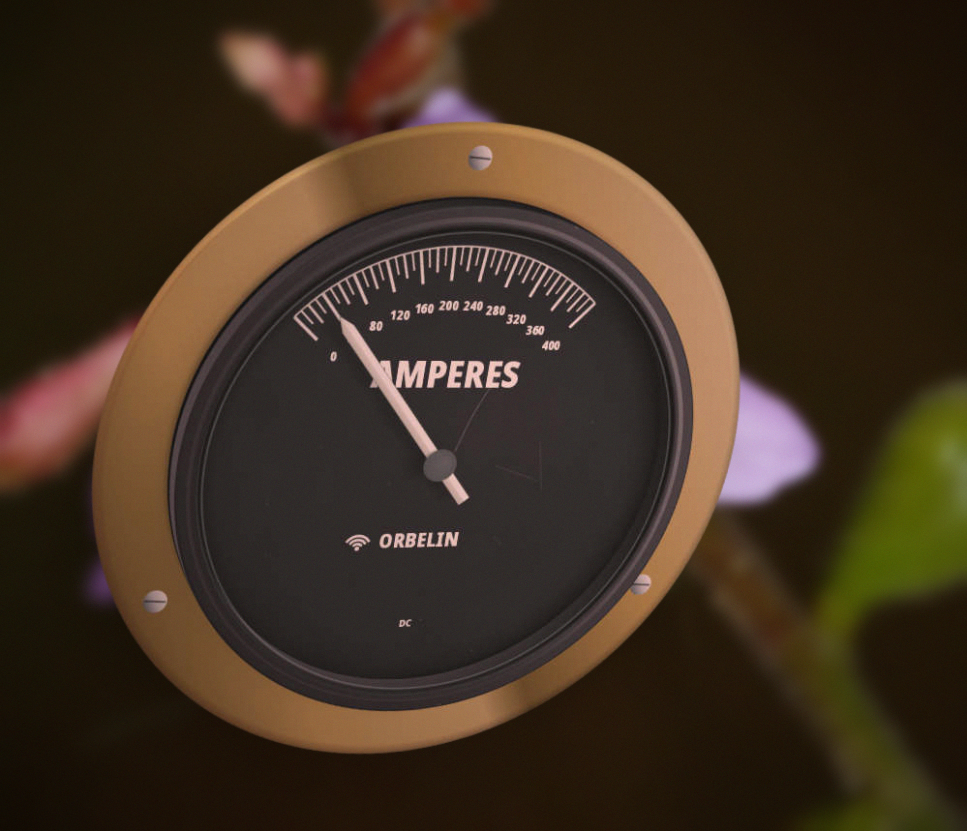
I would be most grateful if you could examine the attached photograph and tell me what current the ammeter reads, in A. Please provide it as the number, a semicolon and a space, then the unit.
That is 40; A
